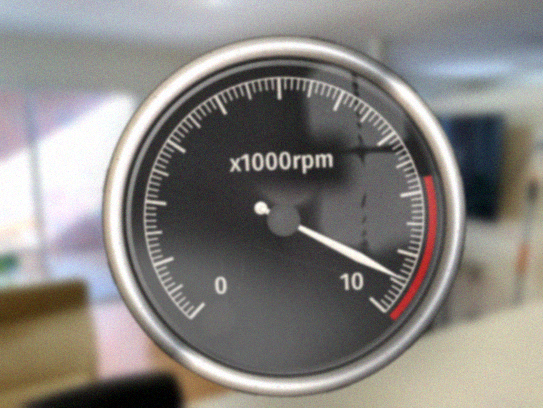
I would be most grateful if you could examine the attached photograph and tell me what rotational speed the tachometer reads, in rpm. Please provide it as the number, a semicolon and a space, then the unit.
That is 9400; rpm
